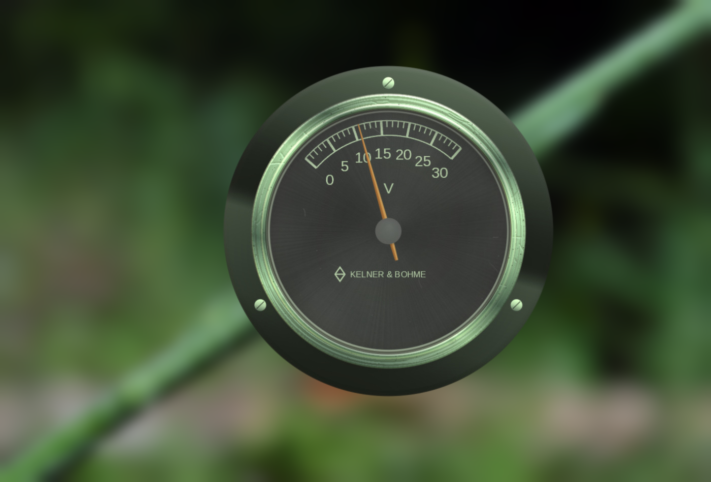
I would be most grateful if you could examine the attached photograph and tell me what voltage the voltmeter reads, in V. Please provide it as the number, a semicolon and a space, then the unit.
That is 11; V
